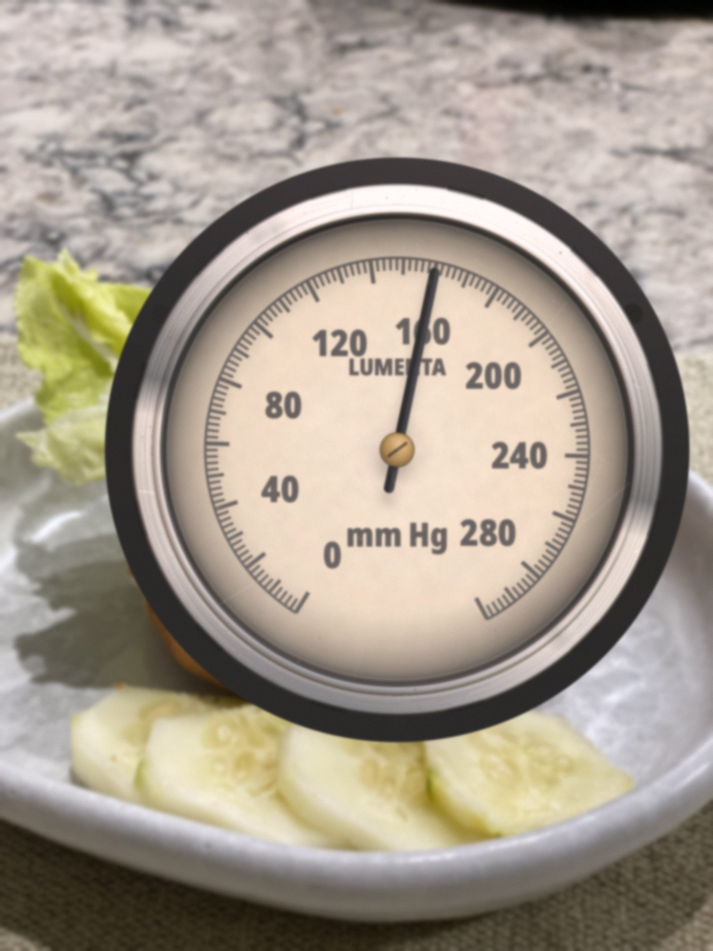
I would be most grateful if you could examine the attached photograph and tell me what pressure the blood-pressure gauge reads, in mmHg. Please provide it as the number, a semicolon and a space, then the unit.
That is 160; mmHg
